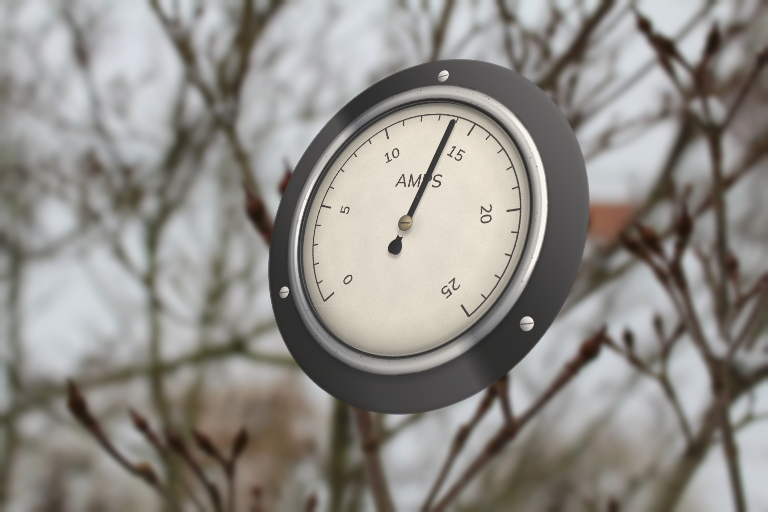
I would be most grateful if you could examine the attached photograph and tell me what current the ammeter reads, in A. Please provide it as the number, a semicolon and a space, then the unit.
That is 14; A
